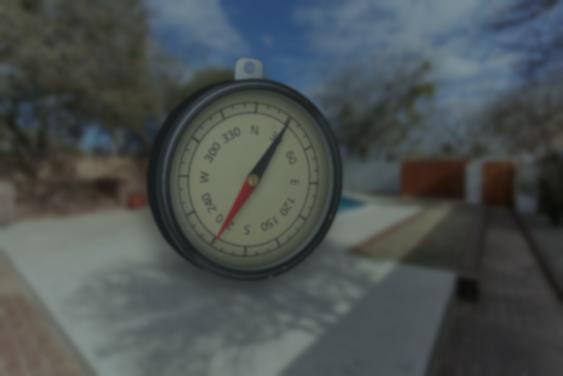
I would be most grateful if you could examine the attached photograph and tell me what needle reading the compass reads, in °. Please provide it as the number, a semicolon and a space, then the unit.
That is 210; °
